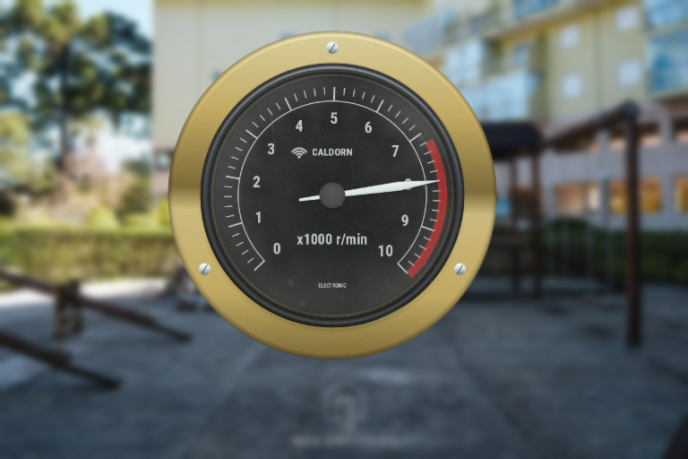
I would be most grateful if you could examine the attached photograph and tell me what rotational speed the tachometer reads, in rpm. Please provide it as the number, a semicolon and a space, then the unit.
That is 8000; rpm
